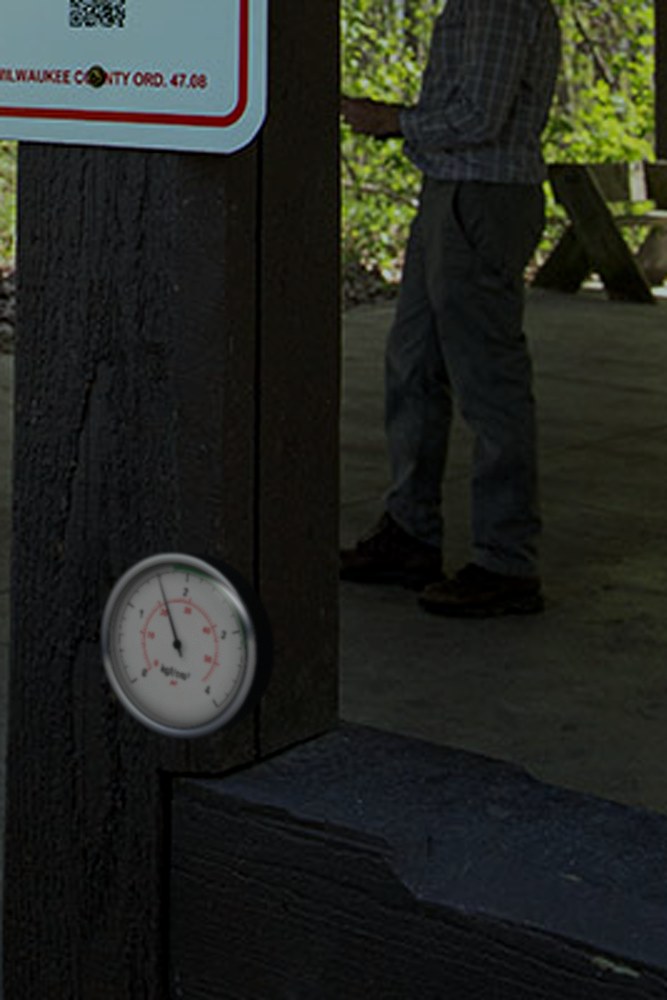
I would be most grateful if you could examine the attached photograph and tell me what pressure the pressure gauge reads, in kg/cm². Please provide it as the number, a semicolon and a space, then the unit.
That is 1.6; kg/cm²
